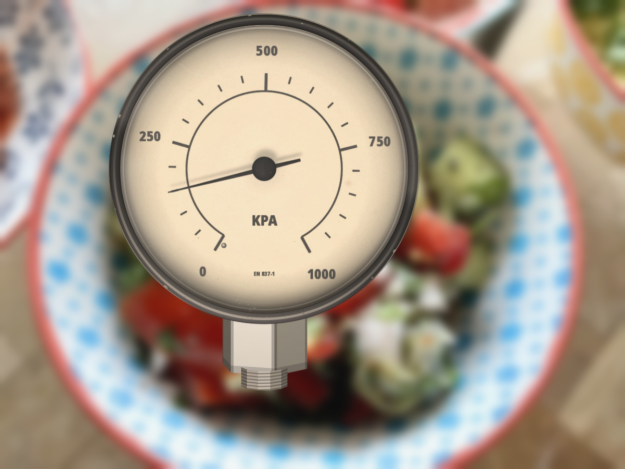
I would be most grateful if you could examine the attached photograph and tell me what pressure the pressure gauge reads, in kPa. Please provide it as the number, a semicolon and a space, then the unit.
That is 150; kPa
